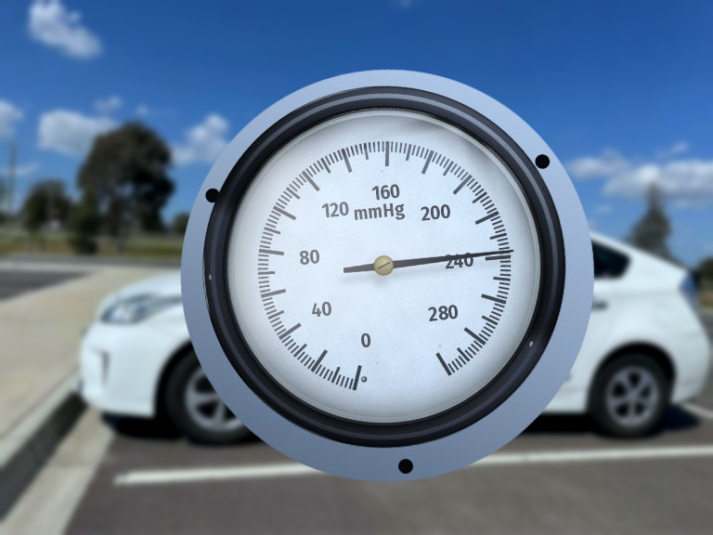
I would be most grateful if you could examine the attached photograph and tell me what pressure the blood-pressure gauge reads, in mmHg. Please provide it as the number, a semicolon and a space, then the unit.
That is 238; mmHg
